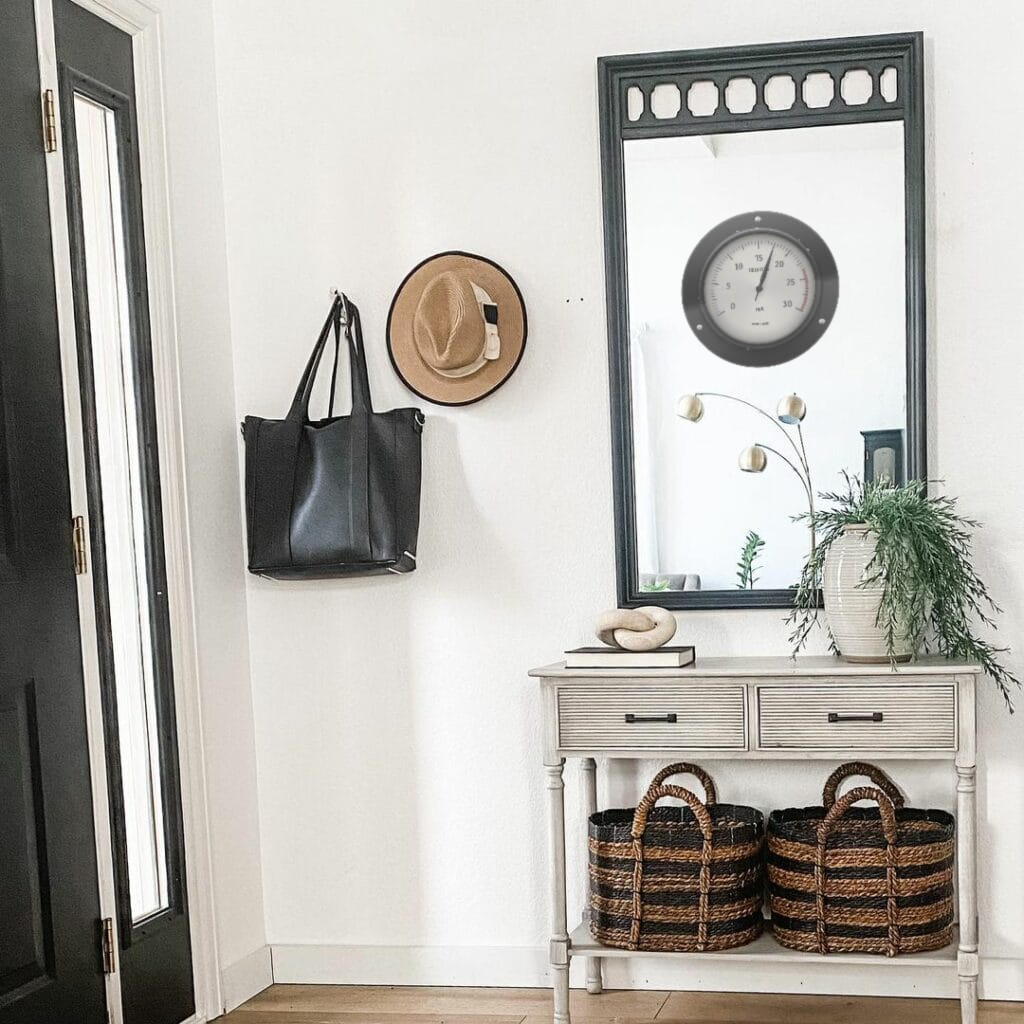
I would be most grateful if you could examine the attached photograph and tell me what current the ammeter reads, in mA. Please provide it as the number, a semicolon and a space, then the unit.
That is 17.5; mA
